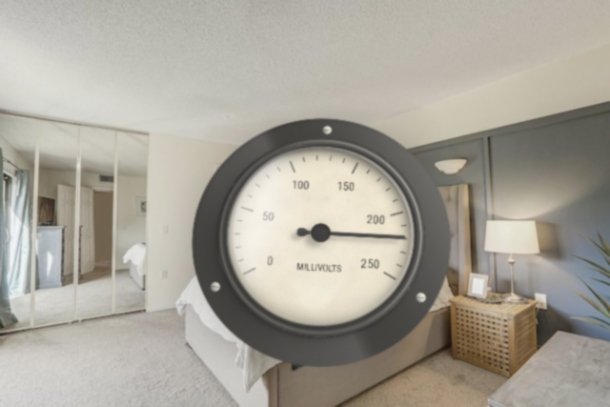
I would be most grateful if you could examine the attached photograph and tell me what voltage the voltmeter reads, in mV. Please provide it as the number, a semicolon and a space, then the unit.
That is 220; mV
